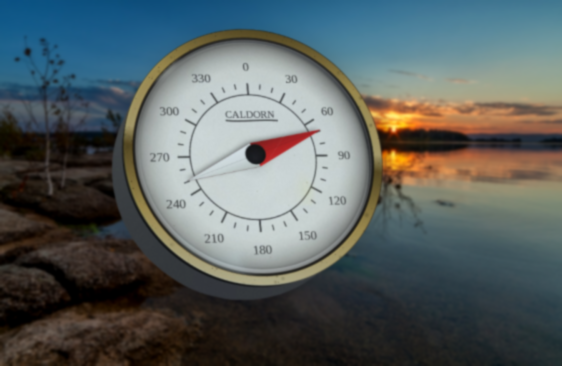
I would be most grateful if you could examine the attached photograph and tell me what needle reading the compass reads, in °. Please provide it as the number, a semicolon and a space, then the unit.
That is 70; °
